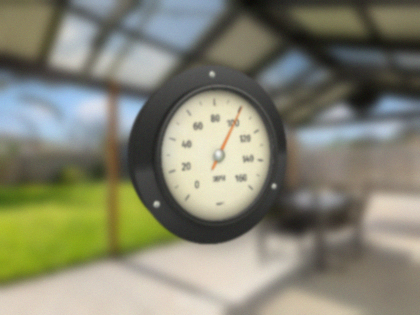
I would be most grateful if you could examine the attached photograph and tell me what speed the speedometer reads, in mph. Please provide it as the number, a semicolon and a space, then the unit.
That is 100; mph
